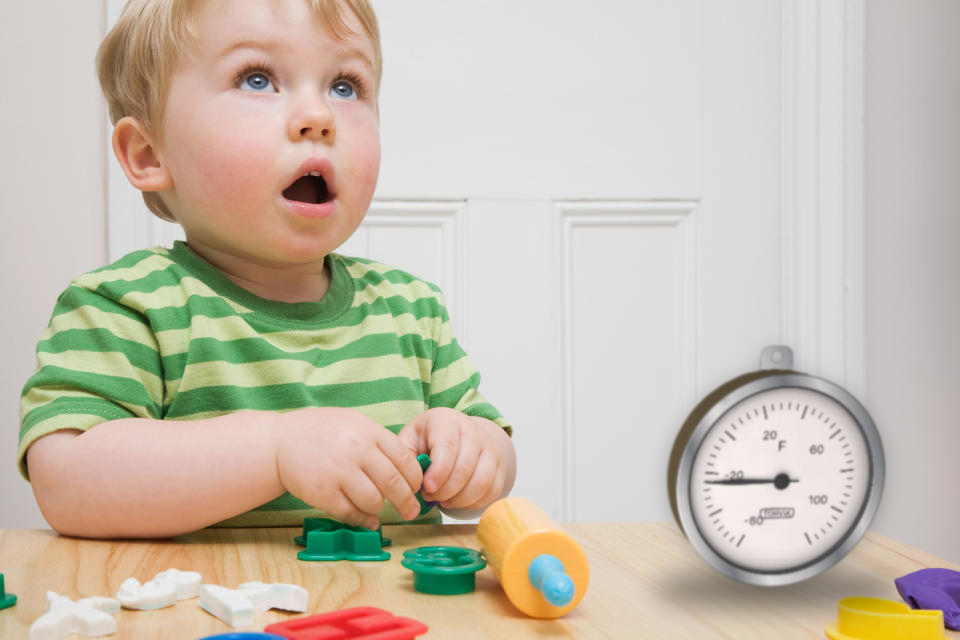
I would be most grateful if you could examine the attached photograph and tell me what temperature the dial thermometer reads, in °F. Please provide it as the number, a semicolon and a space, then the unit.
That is -24; °F
